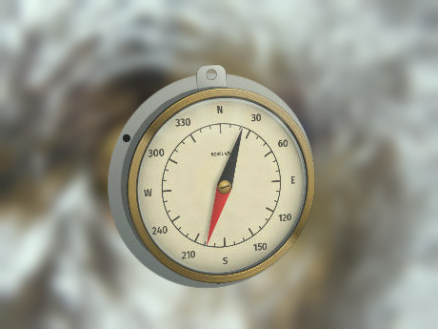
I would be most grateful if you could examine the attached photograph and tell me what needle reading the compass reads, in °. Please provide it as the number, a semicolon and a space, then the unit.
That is 200; °
